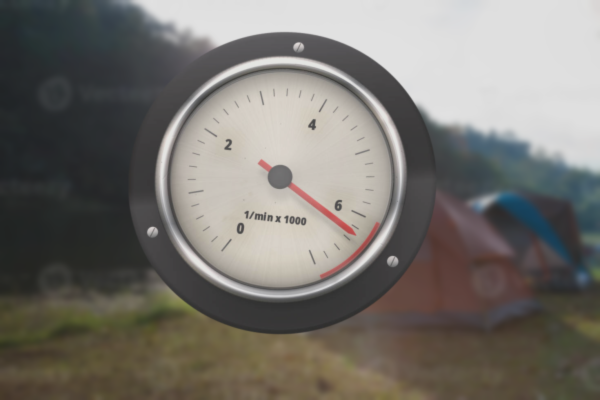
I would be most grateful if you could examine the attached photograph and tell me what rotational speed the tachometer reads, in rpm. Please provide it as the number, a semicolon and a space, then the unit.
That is 6300; rpm
